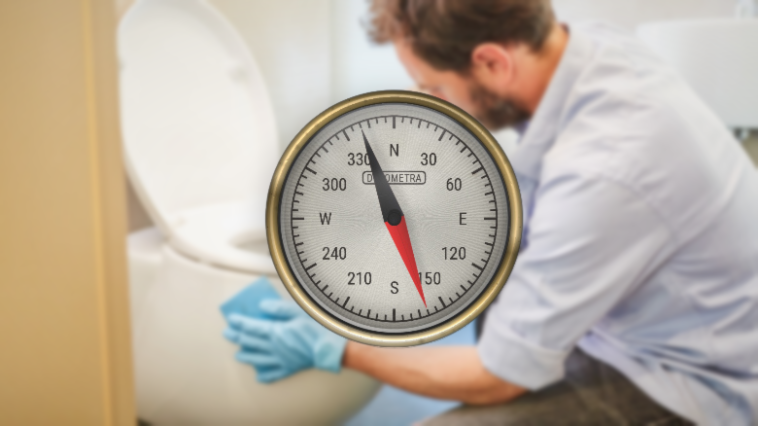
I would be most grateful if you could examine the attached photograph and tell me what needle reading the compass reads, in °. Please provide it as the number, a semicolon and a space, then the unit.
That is 160; °
